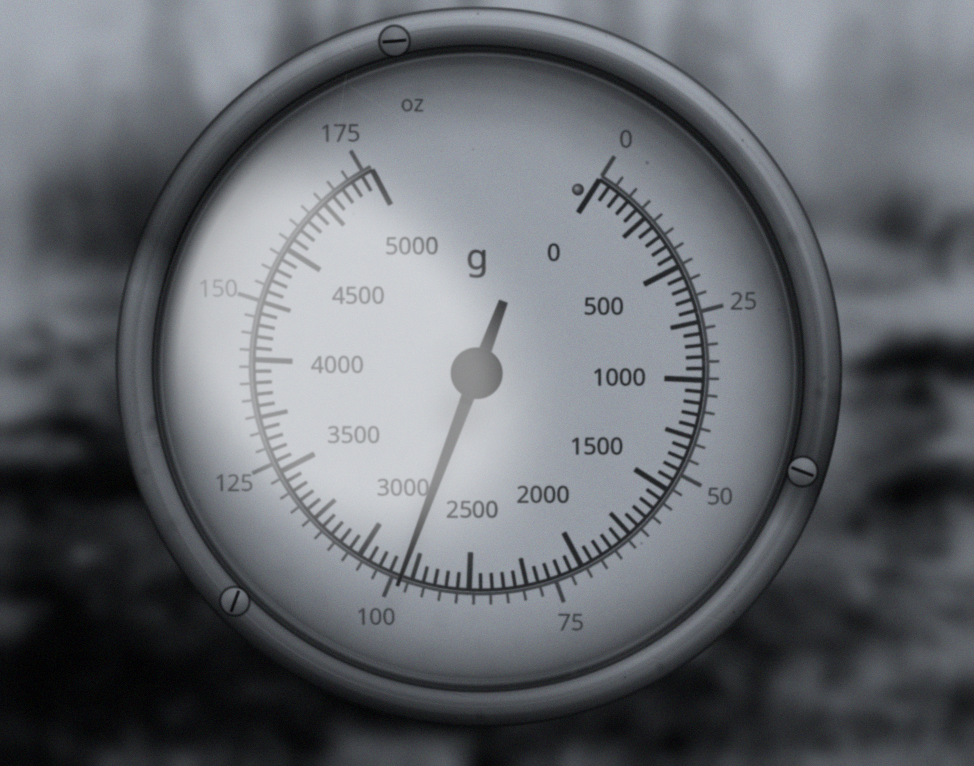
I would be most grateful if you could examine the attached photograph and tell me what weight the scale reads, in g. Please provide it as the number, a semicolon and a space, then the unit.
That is 2800; g
